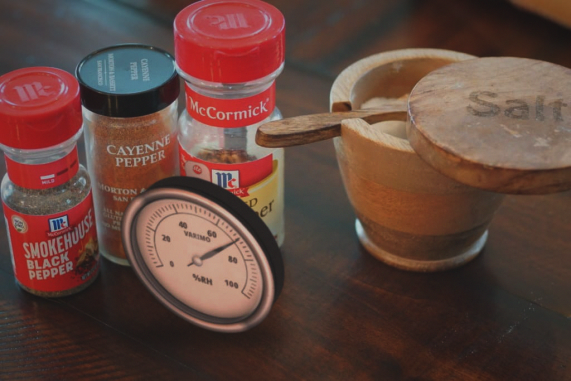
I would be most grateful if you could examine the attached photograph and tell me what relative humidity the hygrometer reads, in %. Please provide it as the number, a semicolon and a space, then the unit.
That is 70; %
